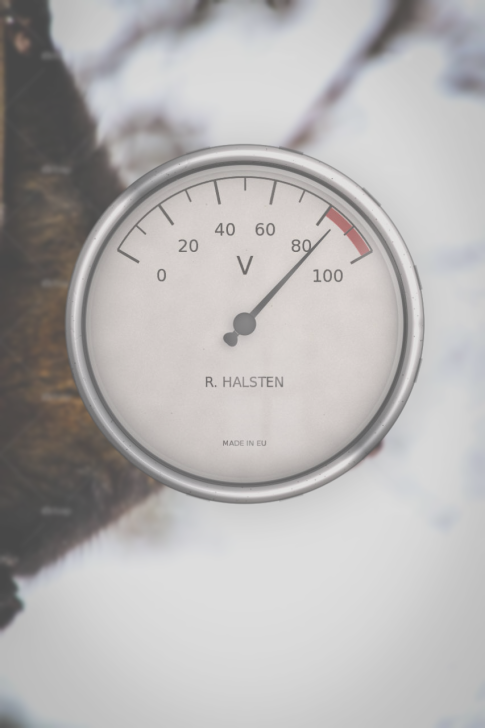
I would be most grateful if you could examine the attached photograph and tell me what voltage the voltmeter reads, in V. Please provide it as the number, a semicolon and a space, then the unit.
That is 85; V
